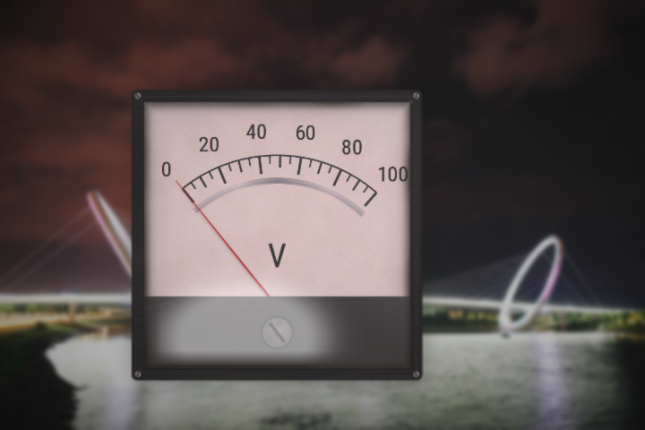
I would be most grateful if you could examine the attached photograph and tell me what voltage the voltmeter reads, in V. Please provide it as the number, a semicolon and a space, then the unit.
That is 0; V
